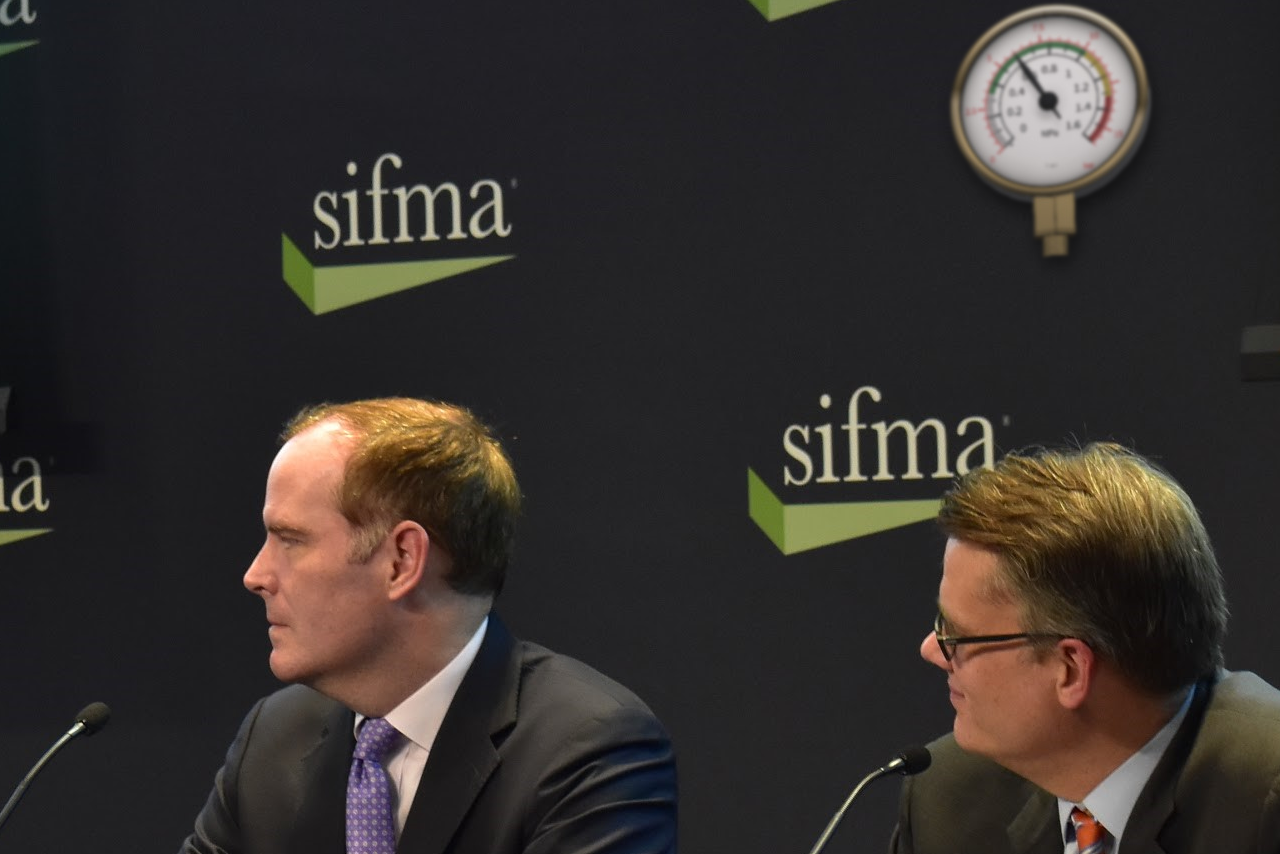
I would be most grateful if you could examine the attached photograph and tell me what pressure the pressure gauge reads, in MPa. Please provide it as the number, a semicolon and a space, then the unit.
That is 0.6; MPa
